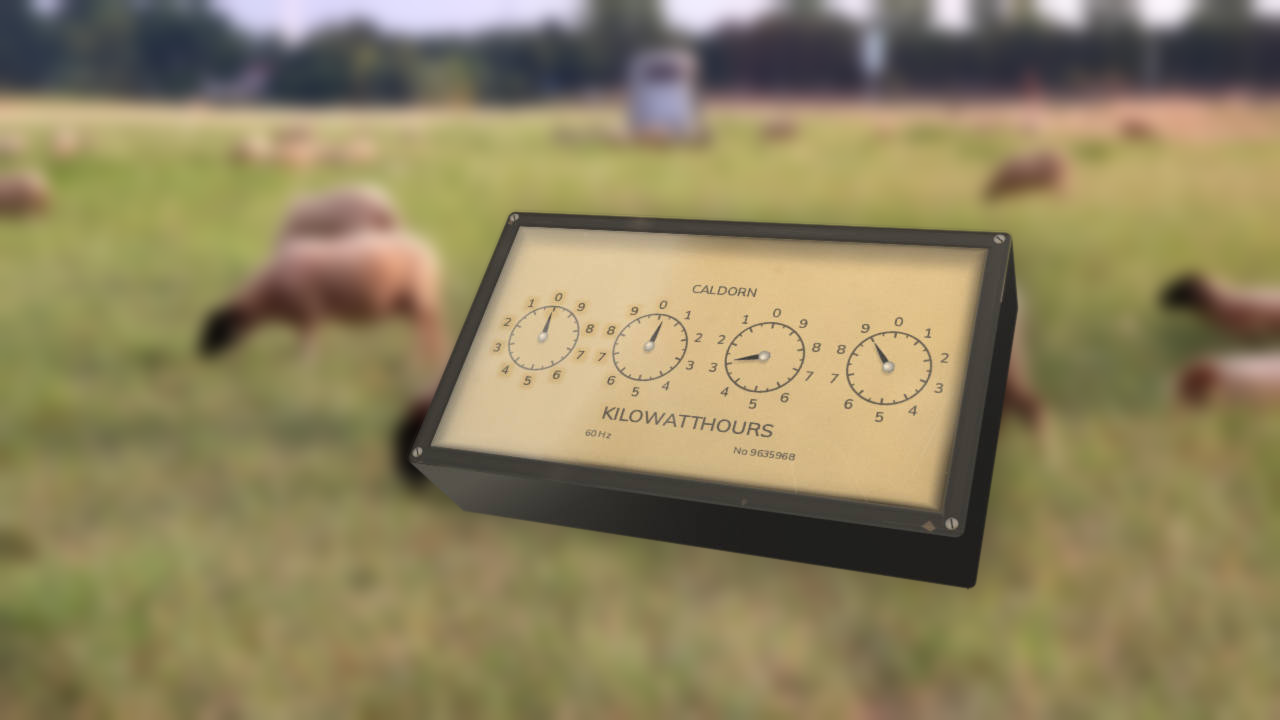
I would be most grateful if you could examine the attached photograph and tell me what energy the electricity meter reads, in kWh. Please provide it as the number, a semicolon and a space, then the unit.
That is 29; kWh
